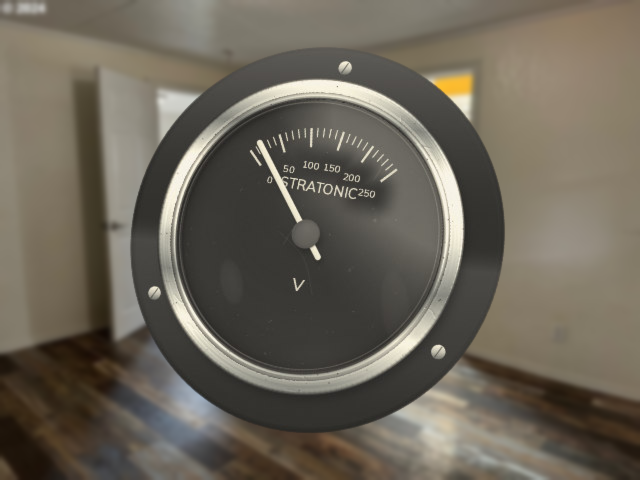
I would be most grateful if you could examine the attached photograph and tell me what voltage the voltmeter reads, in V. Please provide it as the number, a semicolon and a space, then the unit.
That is 20; V
